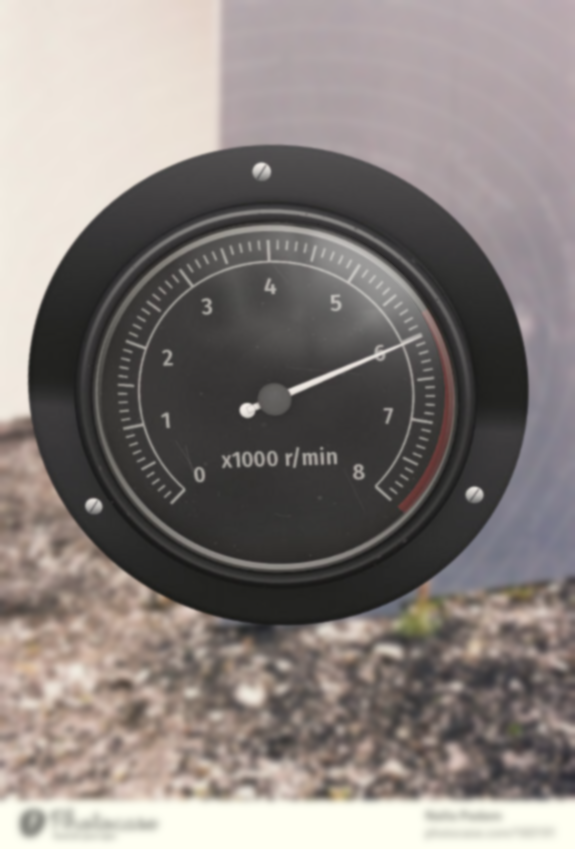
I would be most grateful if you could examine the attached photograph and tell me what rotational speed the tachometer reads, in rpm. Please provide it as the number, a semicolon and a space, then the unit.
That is 6000; rpm
